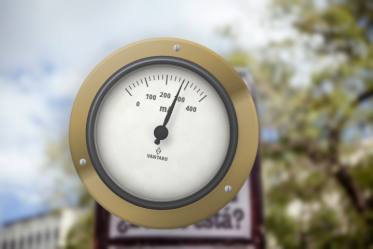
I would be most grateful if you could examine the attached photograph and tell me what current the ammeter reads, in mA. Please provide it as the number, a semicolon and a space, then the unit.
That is 280; mA
